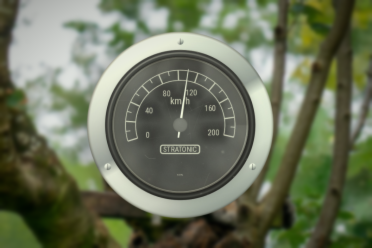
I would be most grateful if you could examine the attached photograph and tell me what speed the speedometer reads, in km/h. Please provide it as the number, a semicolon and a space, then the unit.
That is 110; km/h
